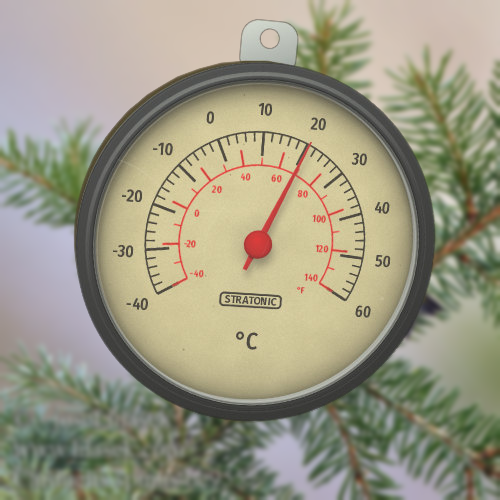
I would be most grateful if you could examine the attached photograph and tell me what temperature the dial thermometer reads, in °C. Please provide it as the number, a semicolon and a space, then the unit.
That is 20; °C
